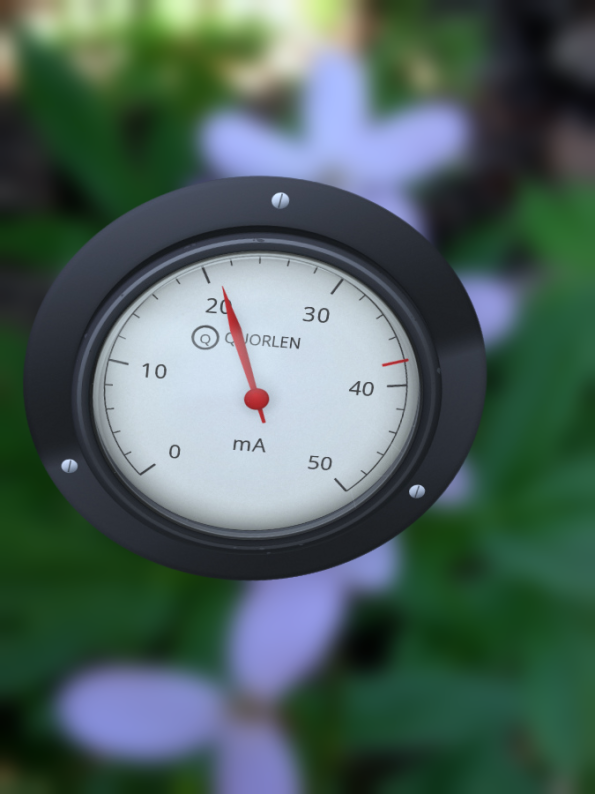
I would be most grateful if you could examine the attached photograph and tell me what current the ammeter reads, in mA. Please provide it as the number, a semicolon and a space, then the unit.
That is 21; mA
